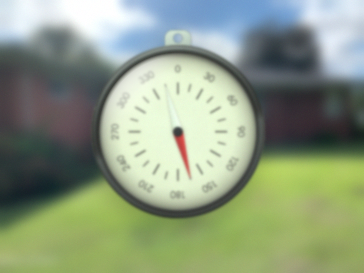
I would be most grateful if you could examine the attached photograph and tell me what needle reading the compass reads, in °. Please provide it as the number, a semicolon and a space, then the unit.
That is 165; °
